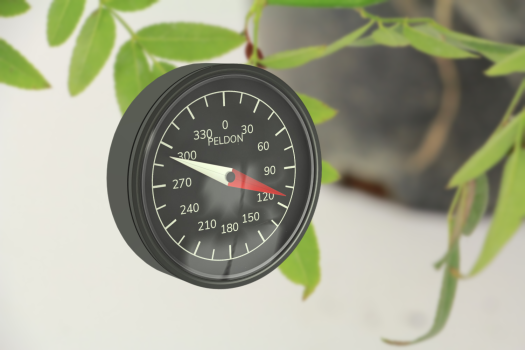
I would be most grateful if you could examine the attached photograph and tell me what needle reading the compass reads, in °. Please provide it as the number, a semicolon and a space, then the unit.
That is 112.5; °
